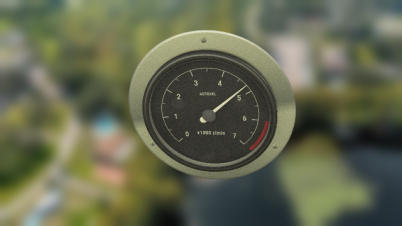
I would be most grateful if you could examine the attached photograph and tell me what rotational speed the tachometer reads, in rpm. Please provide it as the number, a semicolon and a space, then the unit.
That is 4750; rpm
